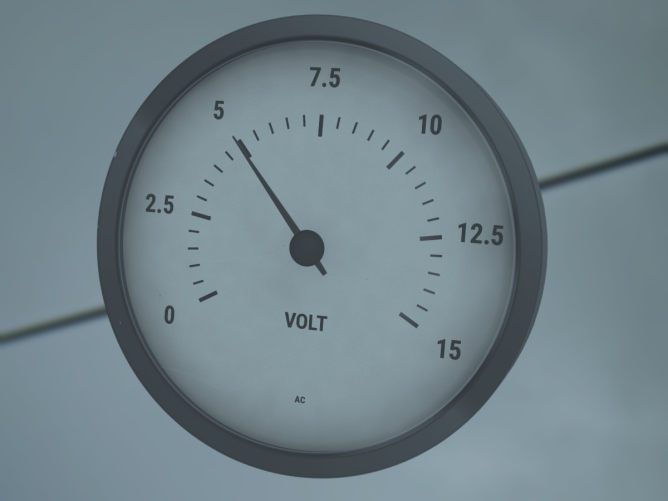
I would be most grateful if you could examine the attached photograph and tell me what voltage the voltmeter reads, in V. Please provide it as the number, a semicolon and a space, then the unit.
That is 5; V
